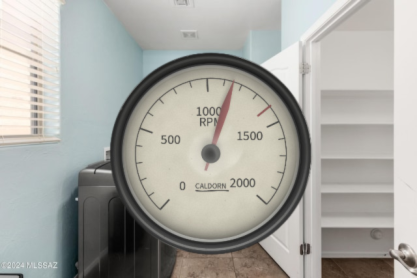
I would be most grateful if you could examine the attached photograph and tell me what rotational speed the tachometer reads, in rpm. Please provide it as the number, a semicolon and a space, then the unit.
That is 1150; rpm
